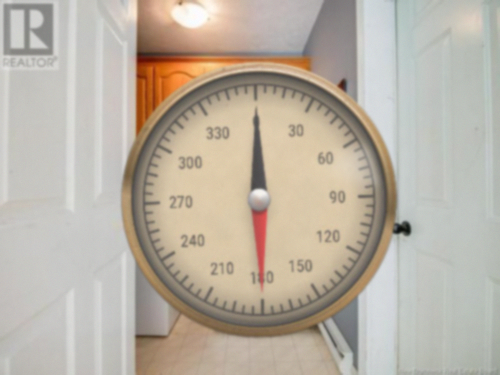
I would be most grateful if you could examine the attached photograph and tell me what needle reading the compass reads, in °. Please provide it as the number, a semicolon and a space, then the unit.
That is 180; °
